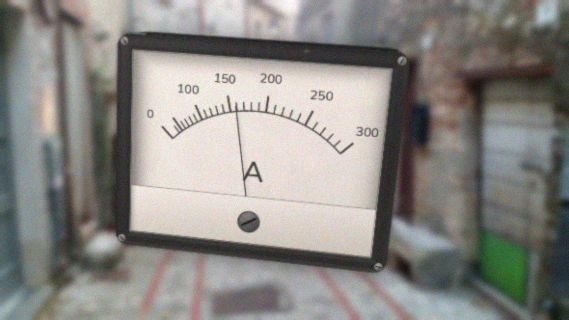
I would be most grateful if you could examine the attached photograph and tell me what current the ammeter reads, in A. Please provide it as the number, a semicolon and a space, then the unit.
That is 160; A
